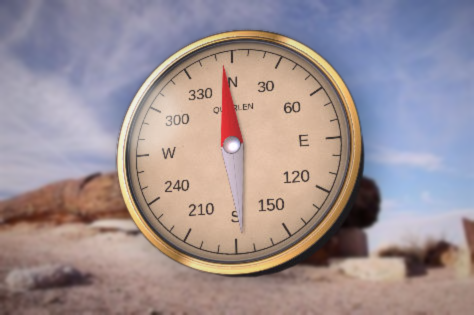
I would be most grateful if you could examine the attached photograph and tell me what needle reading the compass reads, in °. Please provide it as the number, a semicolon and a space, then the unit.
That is 355; °
